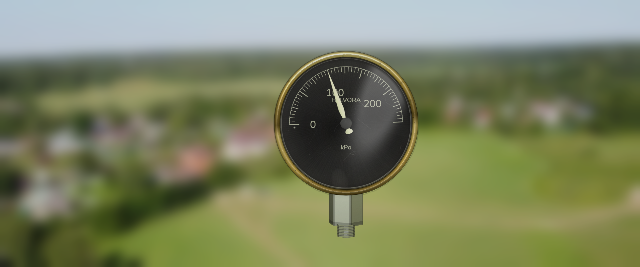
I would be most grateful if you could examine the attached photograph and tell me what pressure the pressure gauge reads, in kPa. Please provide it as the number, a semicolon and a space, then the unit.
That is 100; kPa
